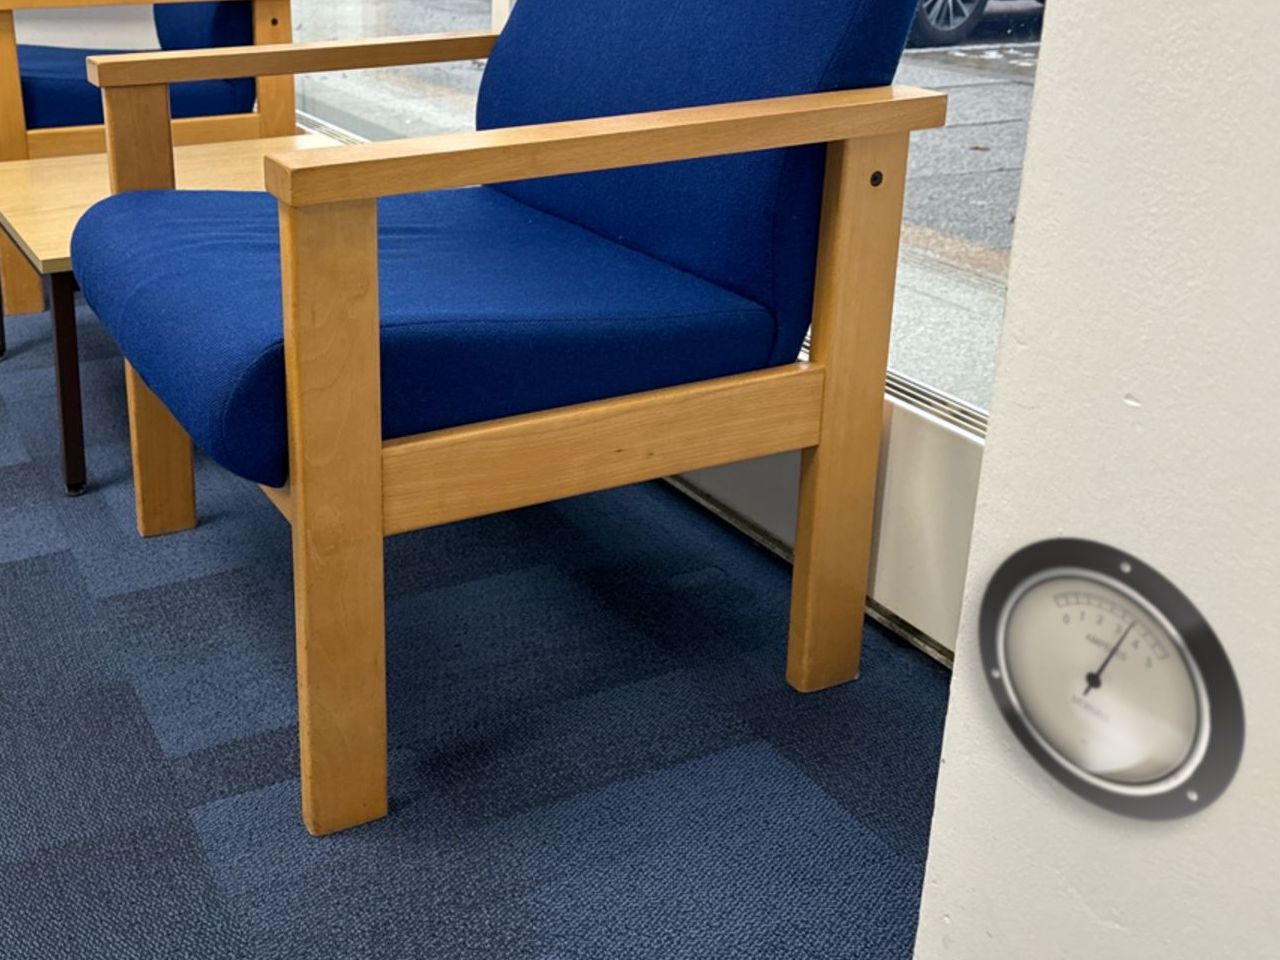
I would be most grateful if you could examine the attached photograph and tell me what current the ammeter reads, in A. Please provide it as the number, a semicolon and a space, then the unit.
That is 3.5; A
